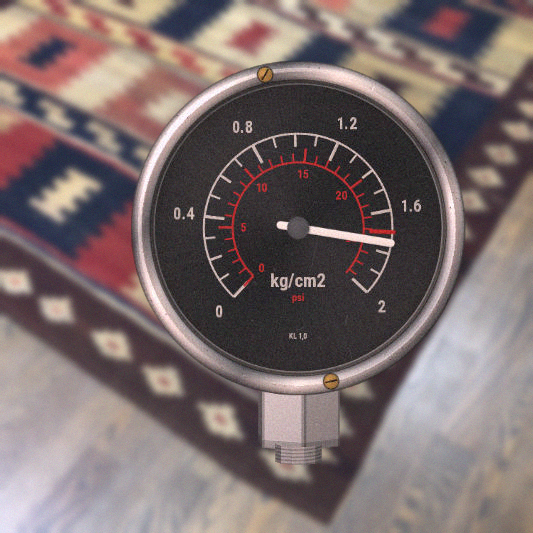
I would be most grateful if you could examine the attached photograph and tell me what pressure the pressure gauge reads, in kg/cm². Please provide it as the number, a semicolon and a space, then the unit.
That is 1.75; kg/cm²
